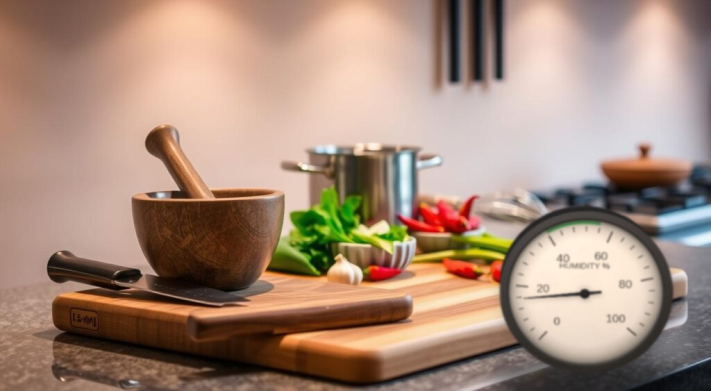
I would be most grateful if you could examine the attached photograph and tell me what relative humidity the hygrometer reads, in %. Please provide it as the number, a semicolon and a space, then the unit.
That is 16; %
